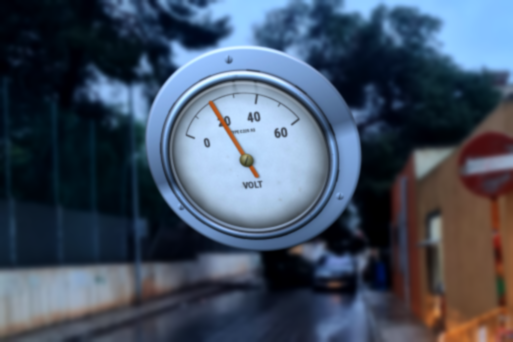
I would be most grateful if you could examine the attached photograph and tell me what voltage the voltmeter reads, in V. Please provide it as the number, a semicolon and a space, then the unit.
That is 20; V
